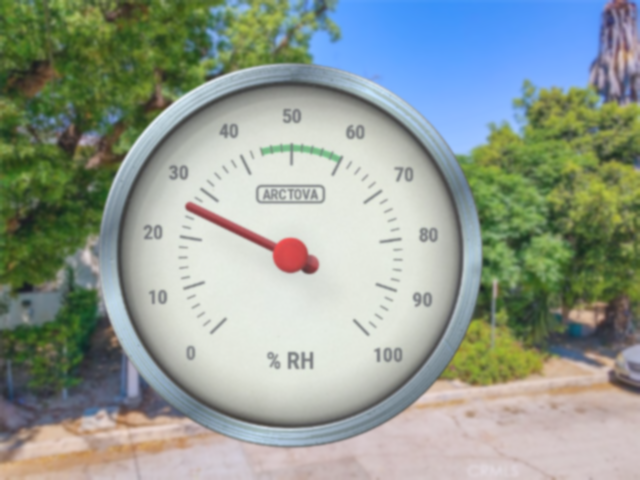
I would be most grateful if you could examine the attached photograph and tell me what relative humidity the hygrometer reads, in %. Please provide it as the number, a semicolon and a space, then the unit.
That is 26; %
